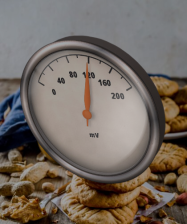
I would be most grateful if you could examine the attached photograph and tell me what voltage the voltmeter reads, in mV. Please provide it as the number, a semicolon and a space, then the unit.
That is 120; mV
